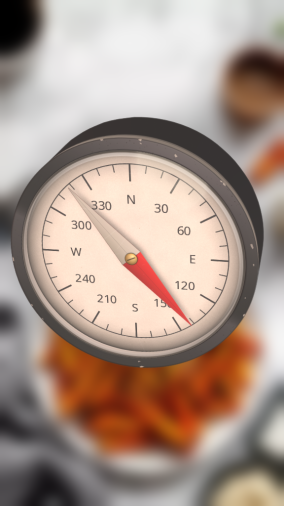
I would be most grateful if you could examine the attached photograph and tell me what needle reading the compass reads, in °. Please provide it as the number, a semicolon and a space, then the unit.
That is 140; °
